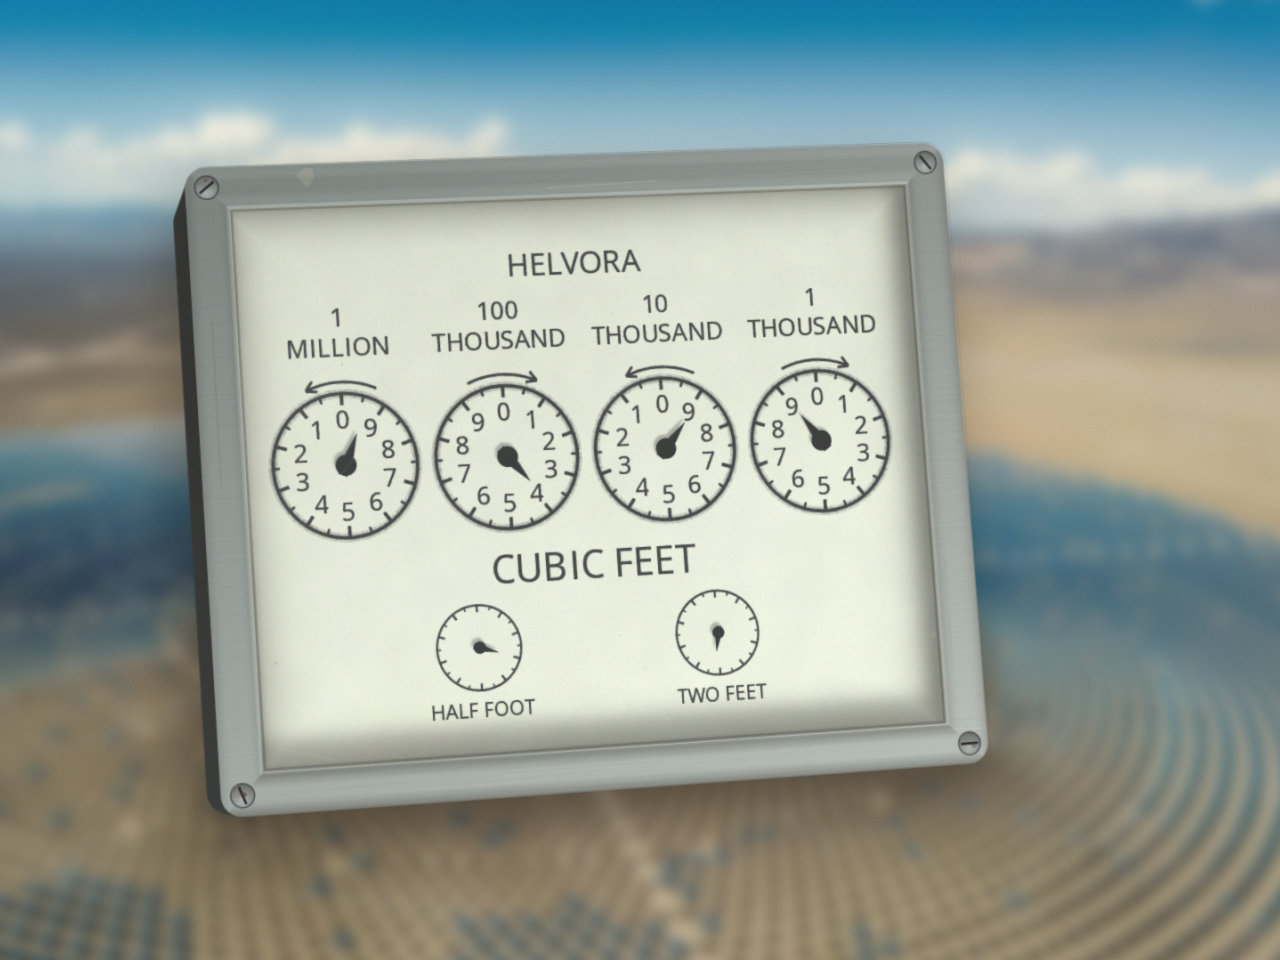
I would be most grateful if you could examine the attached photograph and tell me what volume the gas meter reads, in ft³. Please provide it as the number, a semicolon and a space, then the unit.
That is 938900; ft³
